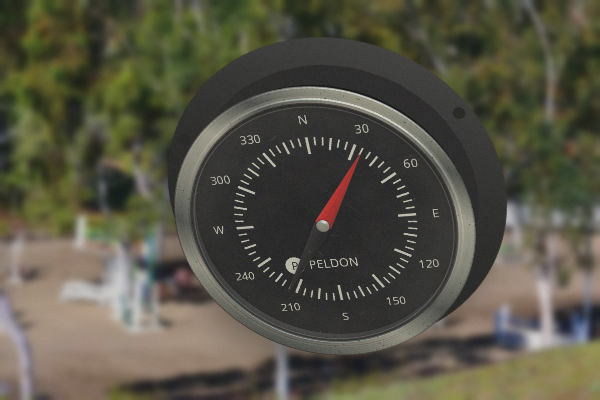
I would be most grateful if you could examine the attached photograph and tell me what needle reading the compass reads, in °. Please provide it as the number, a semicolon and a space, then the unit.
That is 35; °
